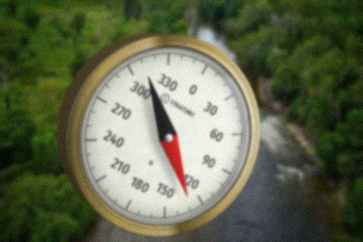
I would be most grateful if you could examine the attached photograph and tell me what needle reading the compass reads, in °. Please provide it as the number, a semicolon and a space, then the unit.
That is 130; °
